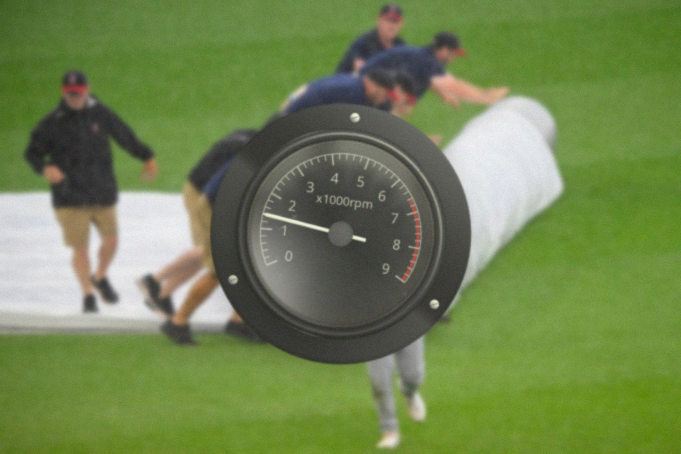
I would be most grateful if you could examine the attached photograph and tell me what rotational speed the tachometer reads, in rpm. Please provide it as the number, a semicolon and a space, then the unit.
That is 1400; rpm
